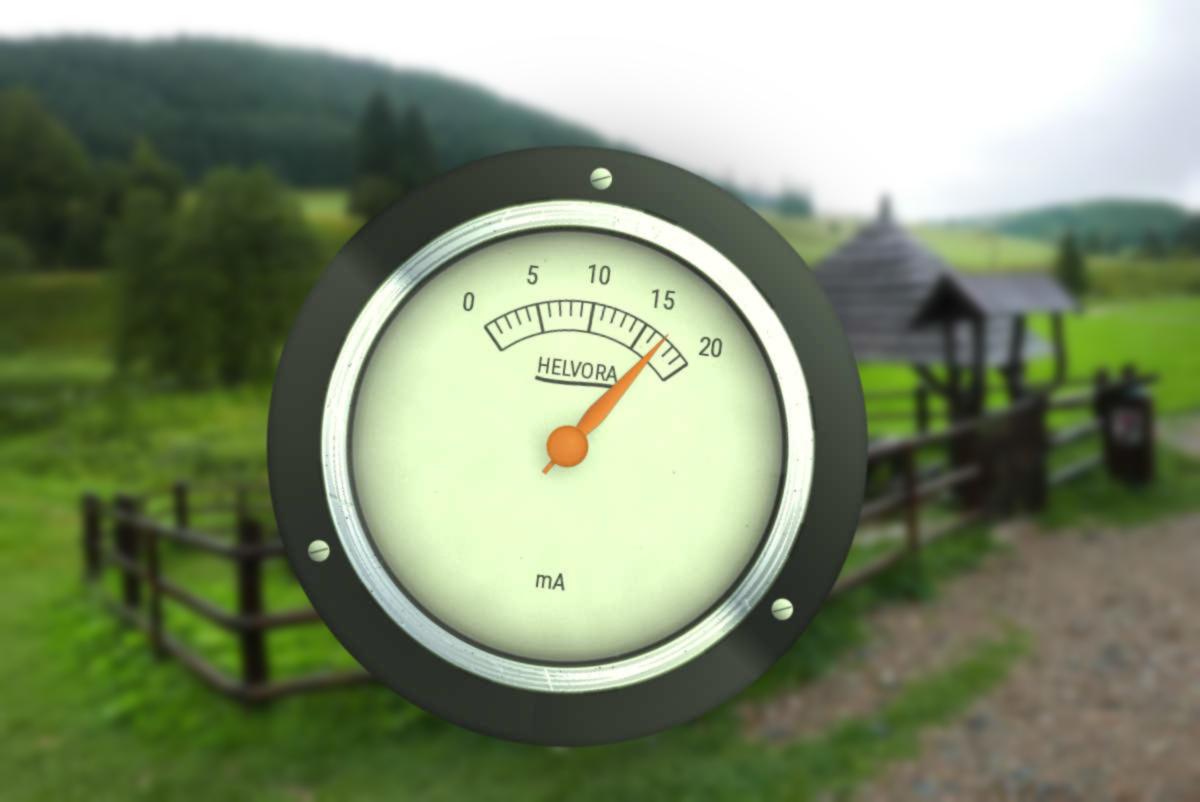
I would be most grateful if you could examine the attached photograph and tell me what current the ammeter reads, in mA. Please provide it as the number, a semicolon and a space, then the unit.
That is 17; mA
